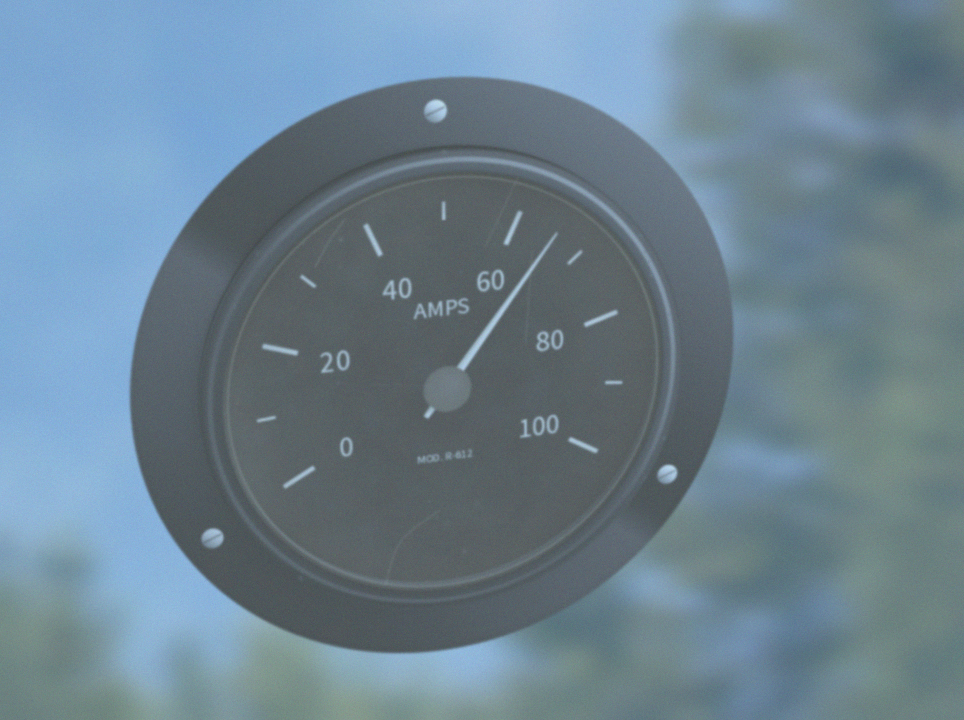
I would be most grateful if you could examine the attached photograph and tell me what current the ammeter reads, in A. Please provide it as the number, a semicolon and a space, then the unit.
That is 65; A
